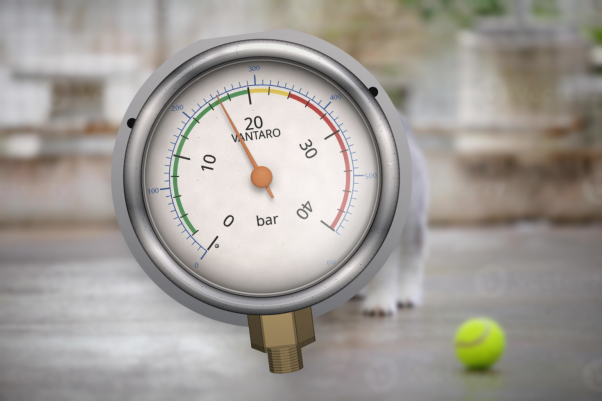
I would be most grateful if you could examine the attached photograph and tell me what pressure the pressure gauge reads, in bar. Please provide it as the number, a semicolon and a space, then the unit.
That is 17; bar
